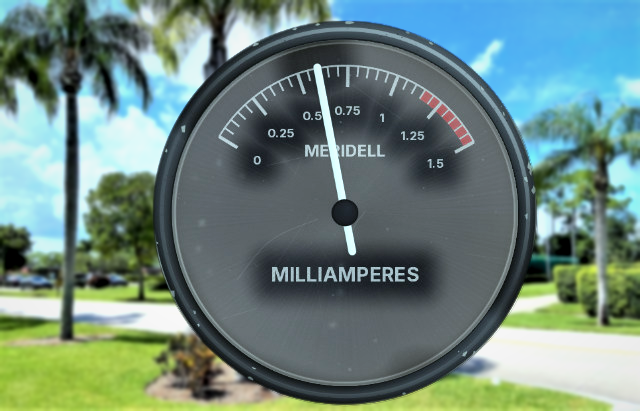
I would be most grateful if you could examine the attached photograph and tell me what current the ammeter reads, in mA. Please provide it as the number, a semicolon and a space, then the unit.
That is 0.6; mA
